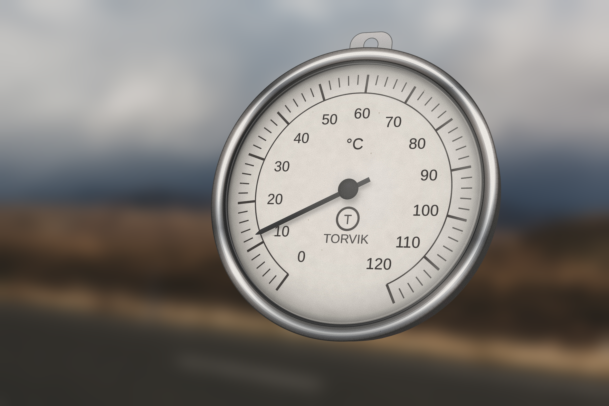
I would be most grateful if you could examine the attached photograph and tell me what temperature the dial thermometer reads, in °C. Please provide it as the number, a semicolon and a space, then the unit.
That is 12; °C
